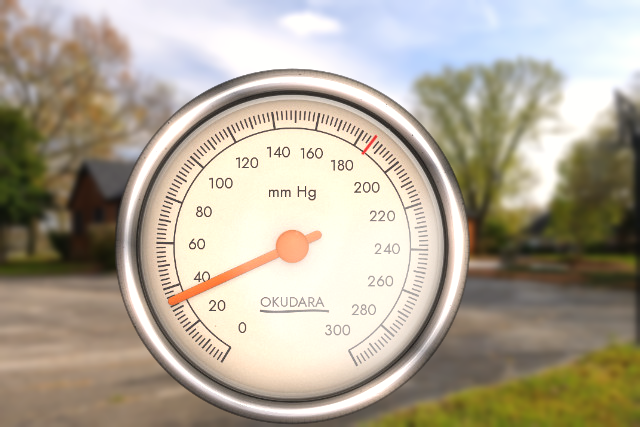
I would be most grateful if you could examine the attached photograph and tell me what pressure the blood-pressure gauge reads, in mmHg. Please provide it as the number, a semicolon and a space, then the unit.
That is 34; mmHg
